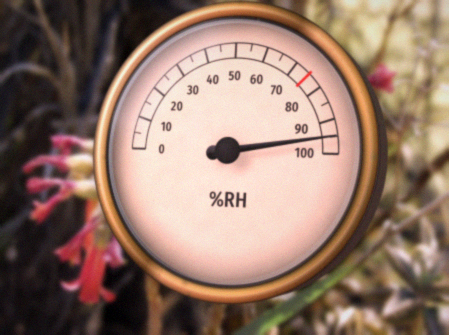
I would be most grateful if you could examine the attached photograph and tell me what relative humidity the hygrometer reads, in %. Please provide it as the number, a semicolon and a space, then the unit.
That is 95; %
